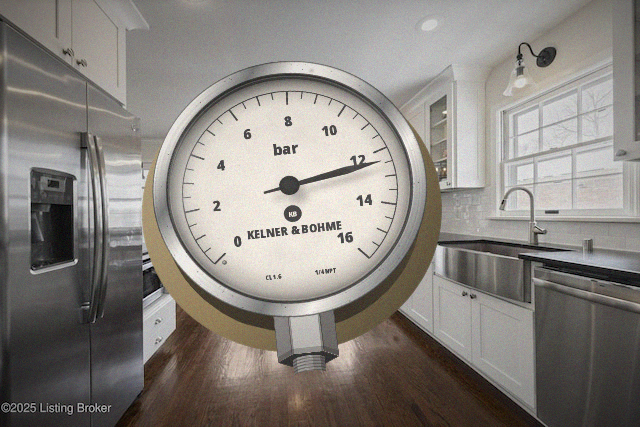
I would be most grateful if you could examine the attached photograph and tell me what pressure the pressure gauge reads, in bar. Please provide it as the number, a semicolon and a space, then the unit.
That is 12.5; bar
